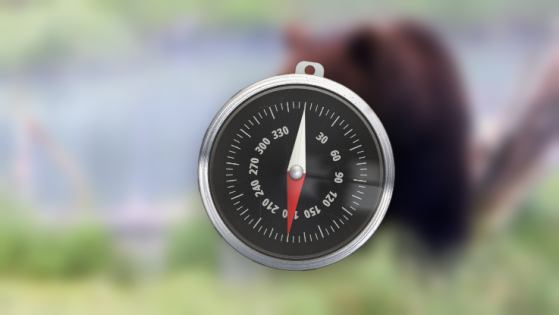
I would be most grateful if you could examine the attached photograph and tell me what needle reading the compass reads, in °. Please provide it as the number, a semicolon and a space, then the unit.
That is 180; °
